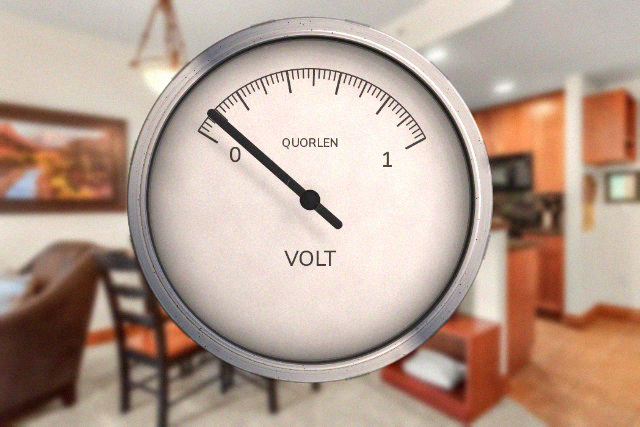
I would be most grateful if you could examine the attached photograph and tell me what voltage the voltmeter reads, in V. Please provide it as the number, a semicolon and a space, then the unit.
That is 0.08; V
